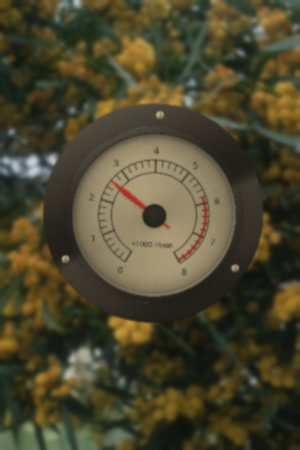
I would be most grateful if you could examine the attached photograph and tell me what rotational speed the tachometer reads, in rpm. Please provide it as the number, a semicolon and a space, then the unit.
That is 2600; rpm
